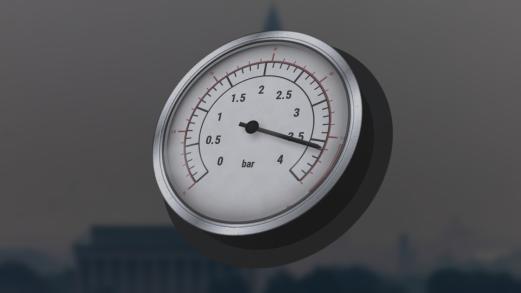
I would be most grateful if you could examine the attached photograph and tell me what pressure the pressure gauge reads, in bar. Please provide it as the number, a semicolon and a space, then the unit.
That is 3.6; bar
